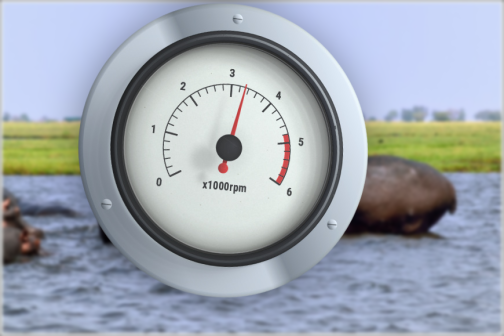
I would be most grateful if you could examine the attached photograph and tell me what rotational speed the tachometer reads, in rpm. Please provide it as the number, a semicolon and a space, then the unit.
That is 3300; rpm
